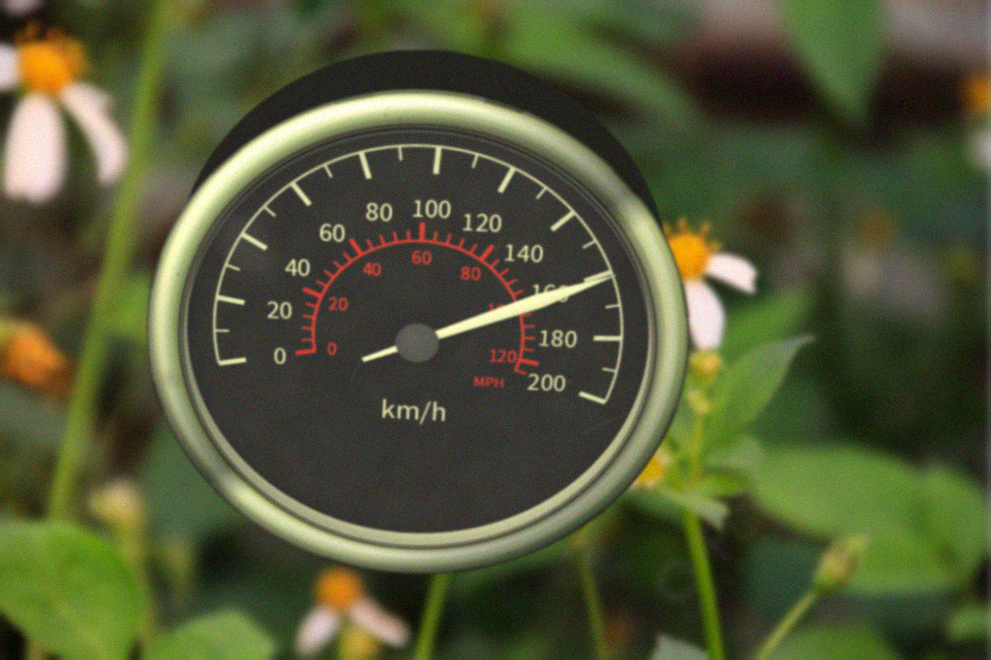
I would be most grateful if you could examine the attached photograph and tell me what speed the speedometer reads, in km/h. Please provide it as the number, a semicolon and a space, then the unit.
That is 160; km/h
